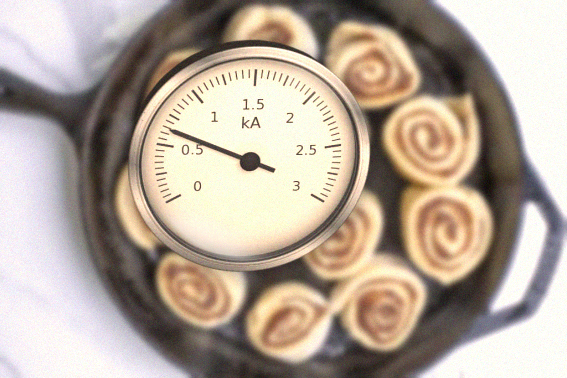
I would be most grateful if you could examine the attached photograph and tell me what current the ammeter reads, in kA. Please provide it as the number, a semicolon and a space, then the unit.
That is 0.65; kA
